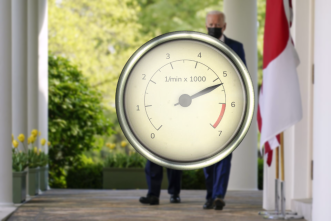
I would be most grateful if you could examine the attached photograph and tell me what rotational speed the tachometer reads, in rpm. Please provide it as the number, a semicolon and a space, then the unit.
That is 5250; rpm
